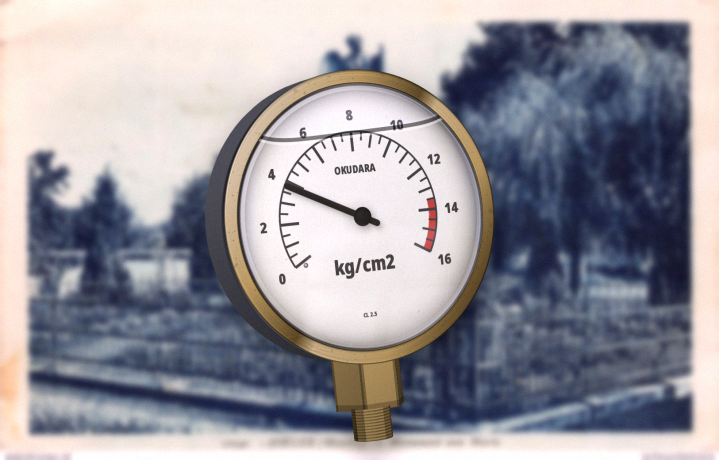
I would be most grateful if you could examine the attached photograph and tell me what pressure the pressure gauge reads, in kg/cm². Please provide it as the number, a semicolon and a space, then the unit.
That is 3.75; kg/cm²
